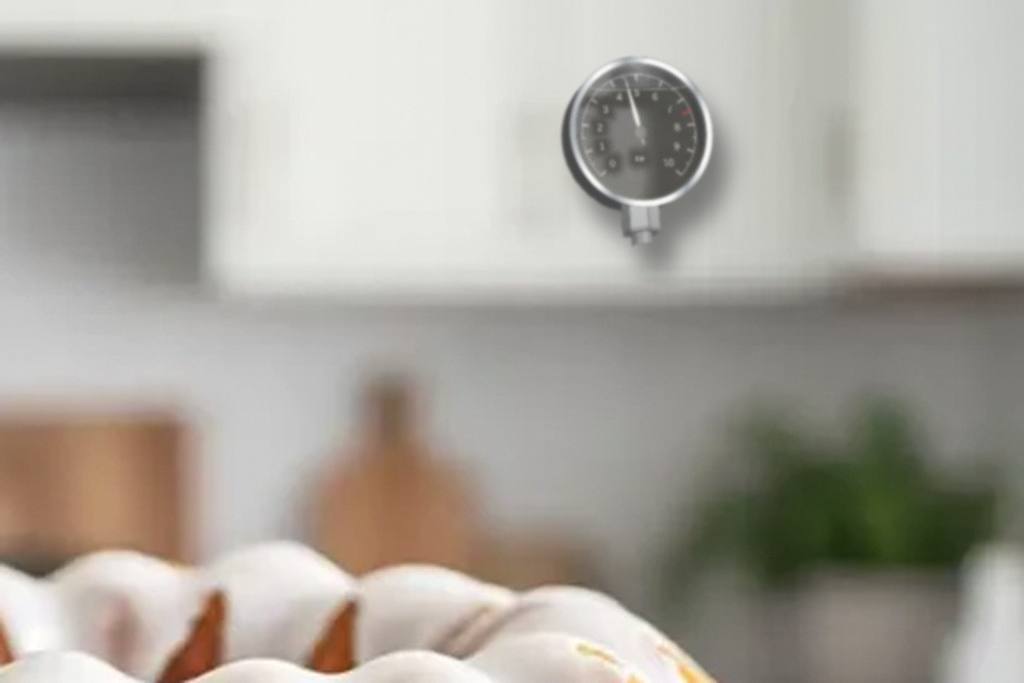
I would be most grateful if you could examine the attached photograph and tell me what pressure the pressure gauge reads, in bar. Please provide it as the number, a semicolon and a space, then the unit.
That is 4.5; bar
